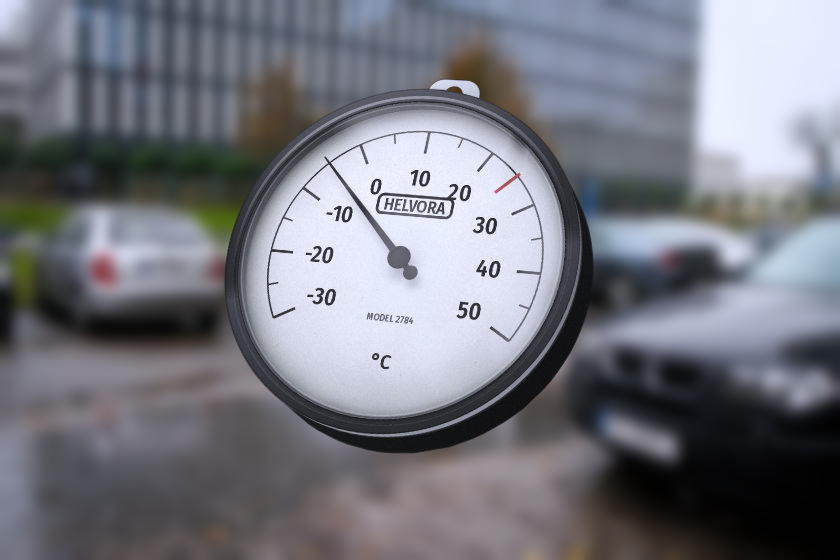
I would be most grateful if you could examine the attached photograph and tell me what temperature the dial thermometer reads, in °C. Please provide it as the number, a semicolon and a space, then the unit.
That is -5; °C
